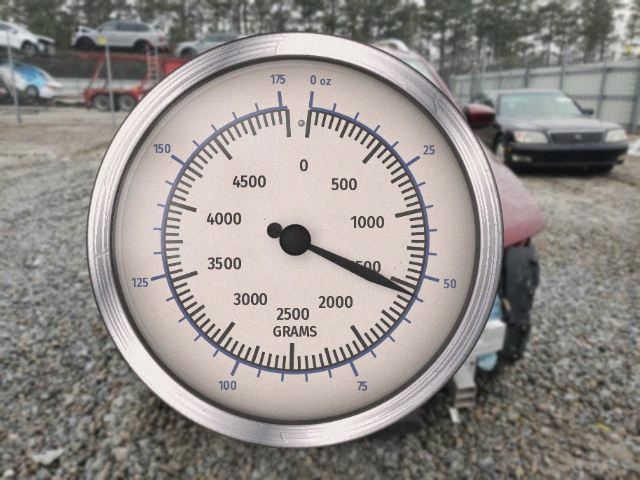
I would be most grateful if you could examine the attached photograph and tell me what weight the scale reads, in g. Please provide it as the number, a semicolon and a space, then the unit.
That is 1550; g
